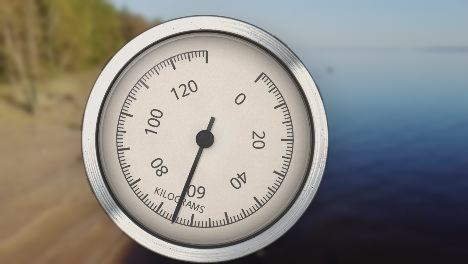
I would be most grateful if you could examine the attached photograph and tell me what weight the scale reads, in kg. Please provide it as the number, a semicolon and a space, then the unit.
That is 65; kg
